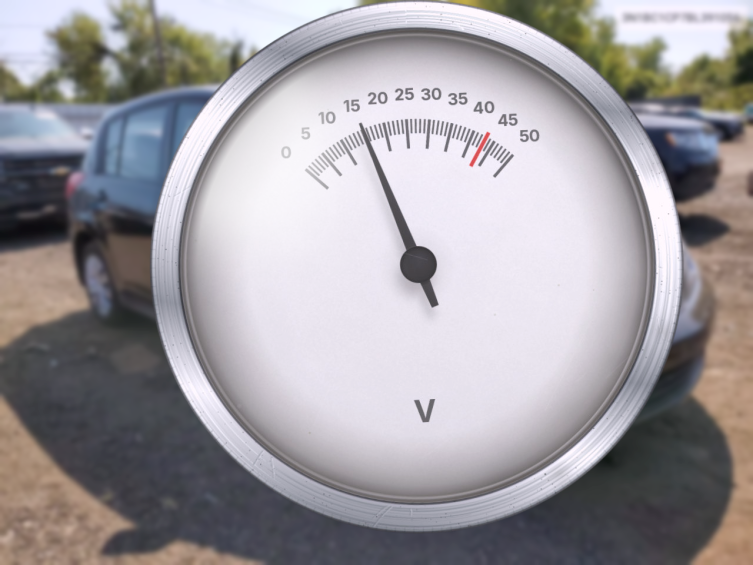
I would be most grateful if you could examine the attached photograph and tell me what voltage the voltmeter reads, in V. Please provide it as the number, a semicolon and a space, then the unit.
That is 15; V
